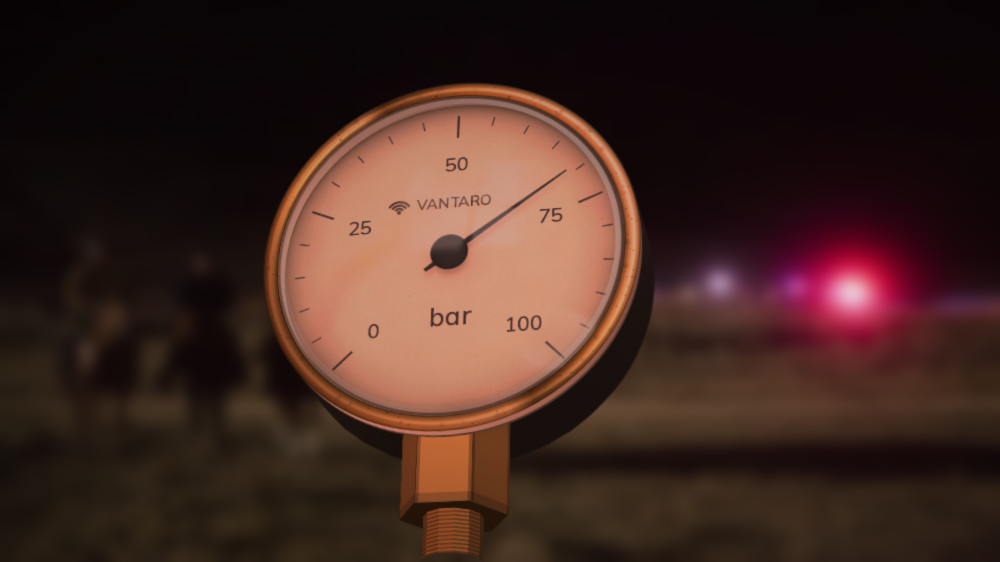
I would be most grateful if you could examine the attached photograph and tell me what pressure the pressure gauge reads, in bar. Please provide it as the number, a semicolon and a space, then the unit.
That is 70; bar
